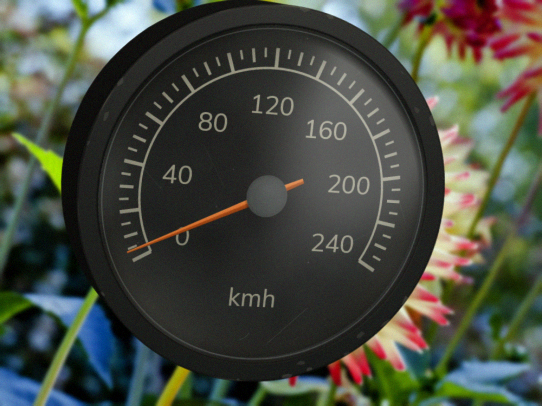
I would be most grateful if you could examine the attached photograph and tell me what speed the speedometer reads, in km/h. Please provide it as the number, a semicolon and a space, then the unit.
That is 5; km/h
